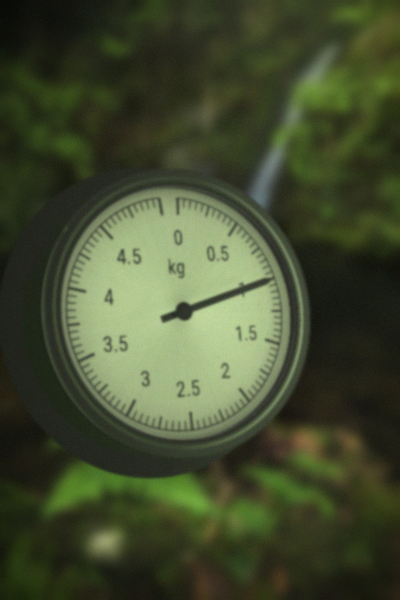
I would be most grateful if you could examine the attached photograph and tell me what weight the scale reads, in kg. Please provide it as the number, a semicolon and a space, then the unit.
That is 1; kg
